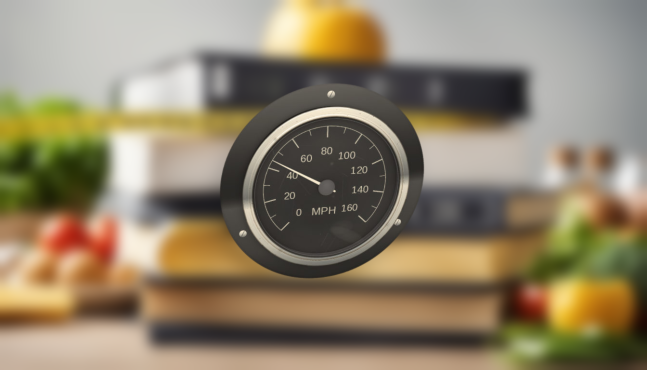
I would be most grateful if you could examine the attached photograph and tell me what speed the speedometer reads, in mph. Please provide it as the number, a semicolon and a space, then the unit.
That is 45; mph
